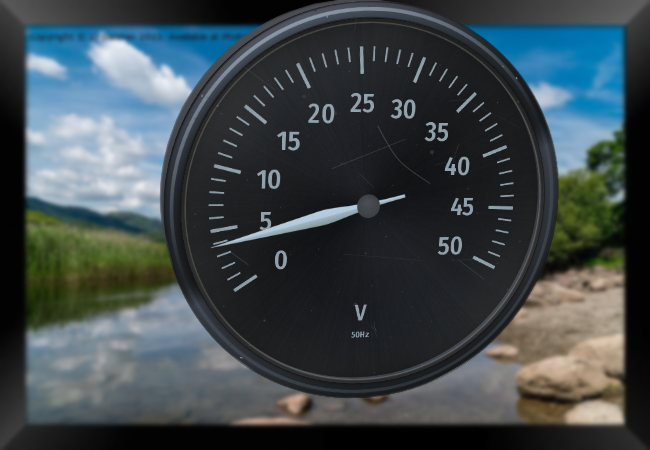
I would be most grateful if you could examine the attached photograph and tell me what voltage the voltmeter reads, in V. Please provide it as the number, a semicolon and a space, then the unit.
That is 4; V
